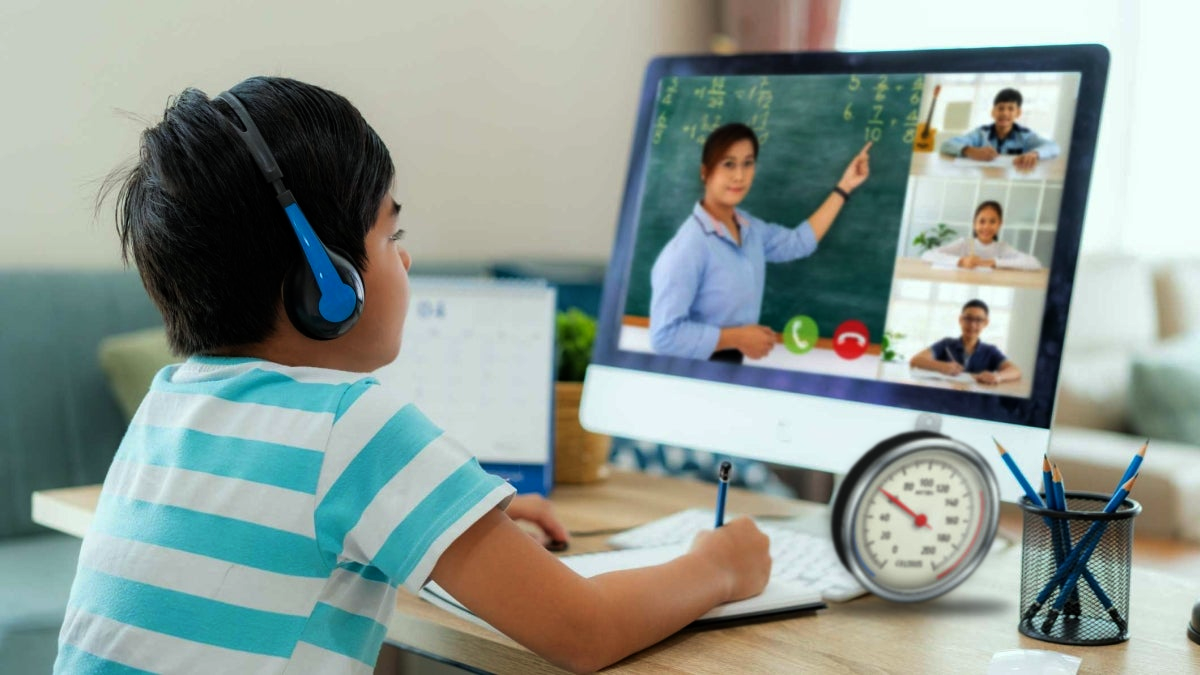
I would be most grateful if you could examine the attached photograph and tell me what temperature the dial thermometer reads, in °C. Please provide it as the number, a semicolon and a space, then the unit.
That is 60; °C
